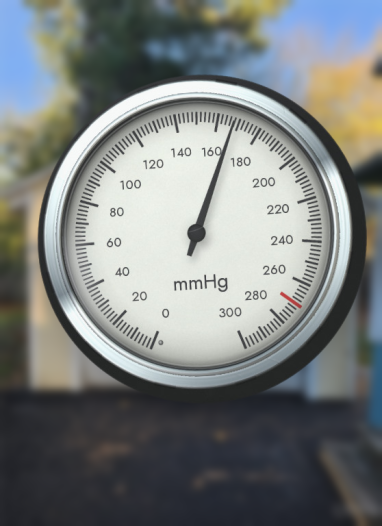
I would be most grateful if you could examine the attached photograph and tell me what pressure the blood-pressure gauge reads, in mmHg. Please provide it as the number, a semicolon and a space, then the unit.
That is 168; mmHg
